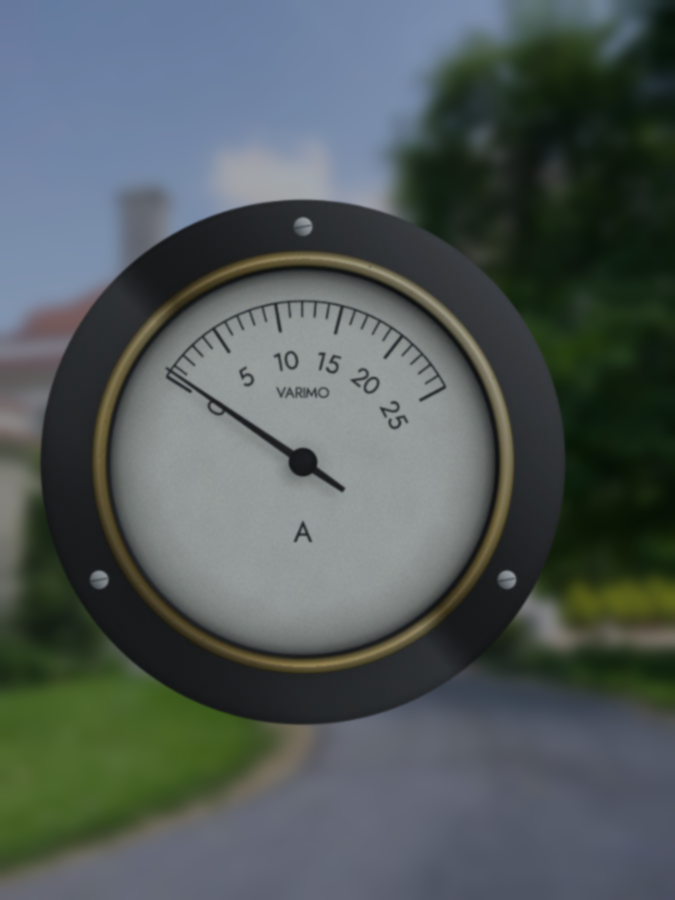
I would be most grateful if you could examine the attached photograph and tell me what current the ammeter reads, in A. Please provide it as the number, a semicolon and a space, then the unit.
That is 0.5; A
